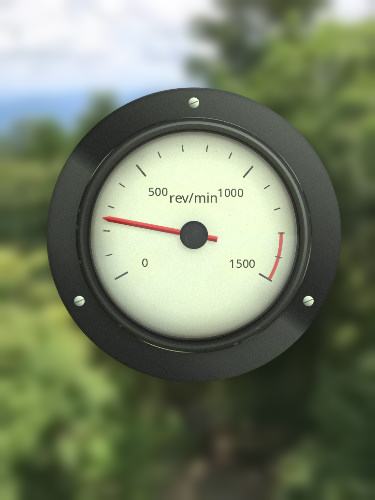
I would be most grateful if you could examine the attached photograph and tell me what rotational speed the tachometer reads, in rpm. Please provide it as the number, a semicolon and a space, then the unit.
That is 250; rpm
